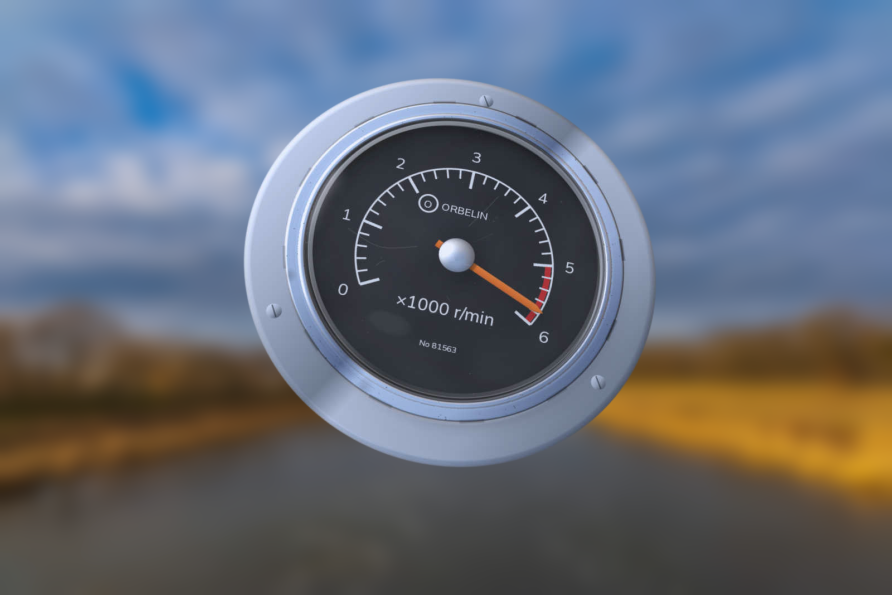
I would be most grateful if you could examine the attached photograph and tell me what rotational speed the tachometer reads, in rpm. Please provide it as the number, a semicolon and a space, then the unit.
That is 5800; rpm
